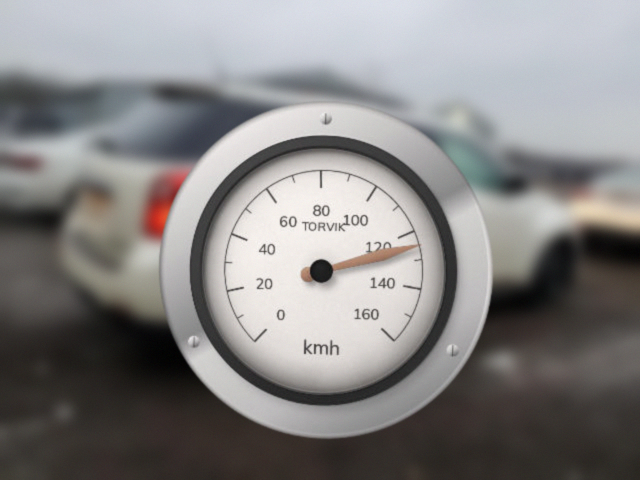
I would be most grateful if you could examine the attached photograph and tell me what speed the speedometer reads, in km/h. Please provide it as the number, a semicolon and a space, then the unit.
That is 125; km/h
